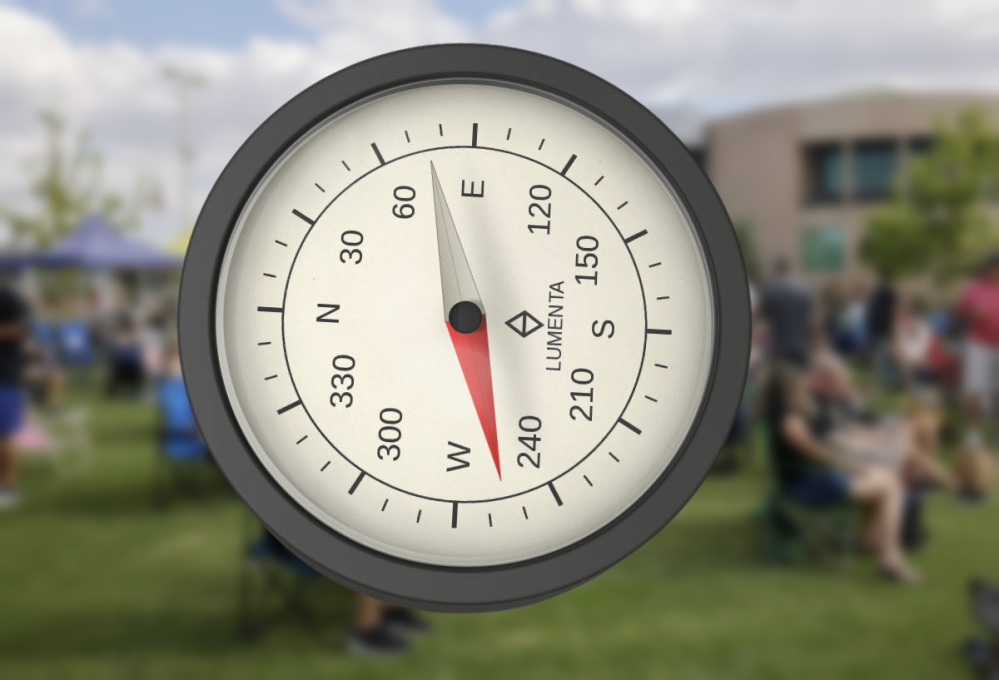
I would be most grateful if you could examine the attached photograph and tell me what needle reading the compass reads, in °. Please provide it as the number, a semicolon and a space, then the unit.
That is 255; °
